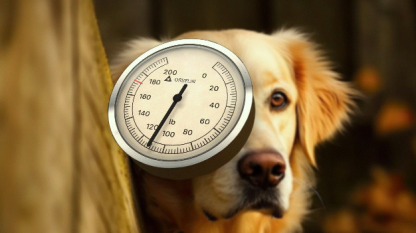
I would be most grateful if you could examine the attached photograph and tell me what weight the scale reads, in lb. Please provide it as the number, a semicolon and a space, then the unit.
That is 110; lb
